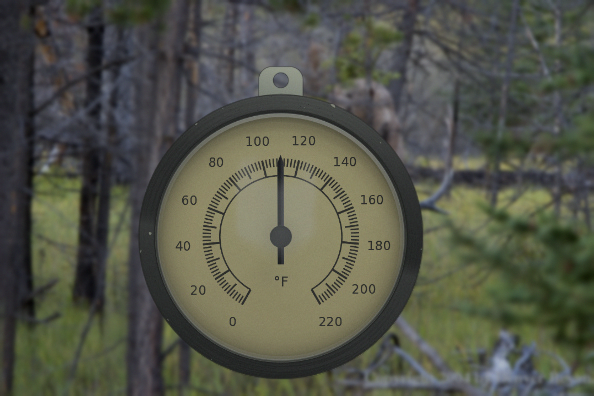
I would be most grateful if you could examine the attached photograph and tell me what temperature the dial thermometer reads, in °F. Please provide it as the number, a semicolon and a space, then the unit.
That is 110; °F
